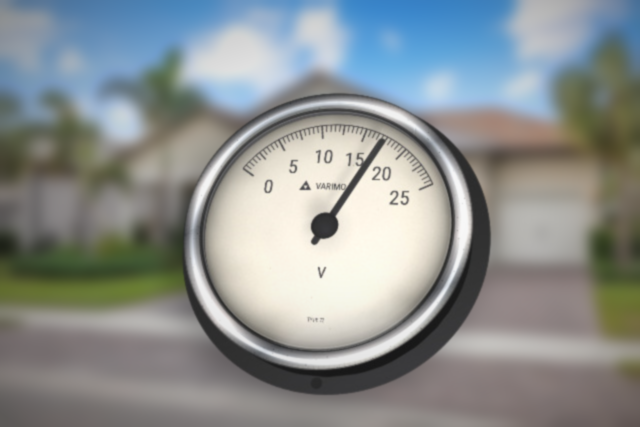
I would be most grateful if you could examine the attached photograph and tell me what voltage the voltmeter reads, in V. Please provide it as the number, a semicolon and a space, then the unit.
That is 17.5; V
